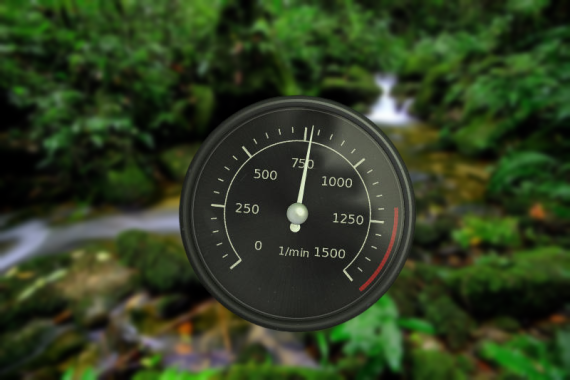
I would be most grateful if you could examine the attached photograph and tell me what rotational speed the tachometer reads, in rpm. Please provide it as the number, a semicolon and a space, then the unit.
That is 775; rpm
